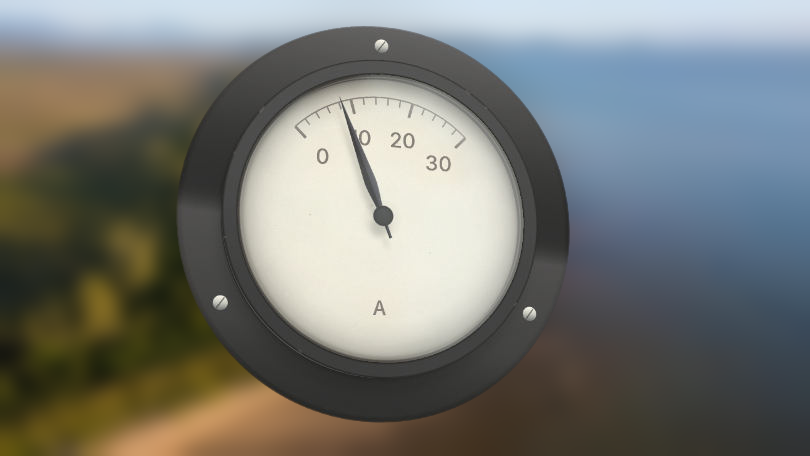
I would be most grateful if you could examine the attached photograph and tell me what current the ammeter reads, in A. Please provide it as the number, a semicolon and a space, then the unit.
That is 8; A
